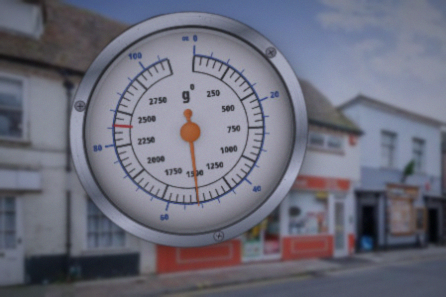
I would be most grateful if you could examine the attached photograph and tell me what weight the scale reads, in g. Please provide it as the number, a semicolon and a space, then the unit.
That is 1500; g
